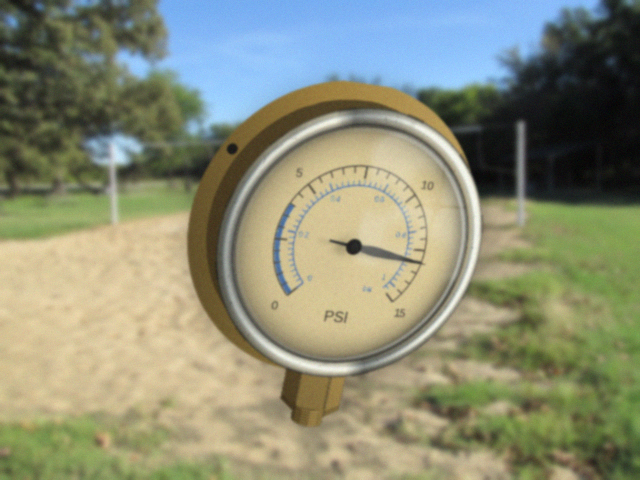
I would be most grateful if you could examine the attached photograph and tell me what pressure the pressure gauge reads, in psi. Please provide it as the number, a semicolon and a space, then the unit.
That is 13; psi
